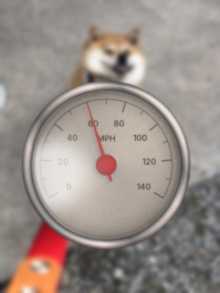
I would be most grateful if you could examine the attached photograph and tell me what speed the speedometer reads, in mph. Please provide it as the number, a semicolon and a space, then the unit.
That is 60; mph
